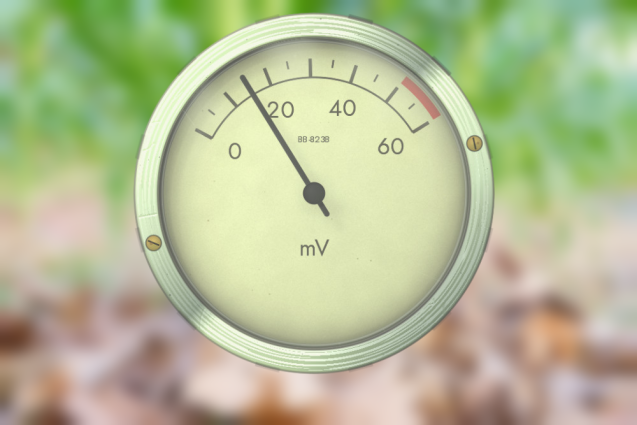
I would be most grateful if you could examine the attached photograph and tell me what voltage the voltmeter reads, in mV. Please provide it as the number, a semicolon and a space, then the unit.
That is 15; mV
